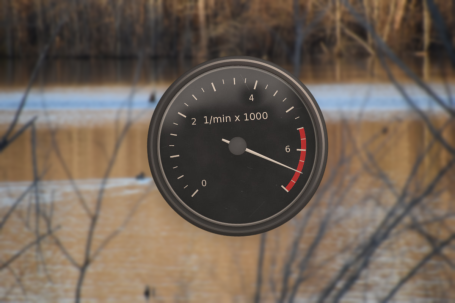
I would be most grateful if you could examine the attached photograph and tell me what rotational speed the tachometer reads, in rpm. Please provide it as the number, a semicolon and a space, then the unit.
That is 6500; rpm
